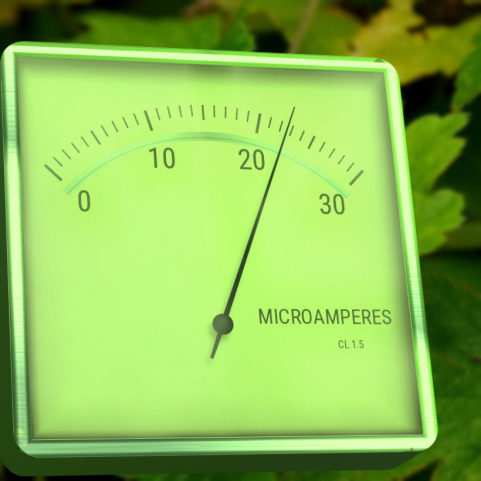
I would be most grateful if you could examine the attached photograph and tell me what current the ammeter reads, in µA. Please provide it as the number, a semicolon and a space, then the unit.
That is 22.5; µA
